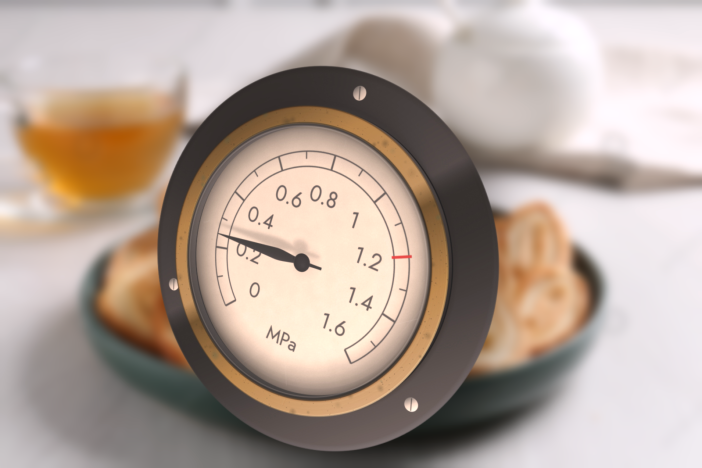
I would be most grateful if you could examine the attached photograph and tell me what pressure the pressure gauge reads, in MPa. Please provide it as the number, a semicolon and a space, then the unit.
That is 0.25; MPa
